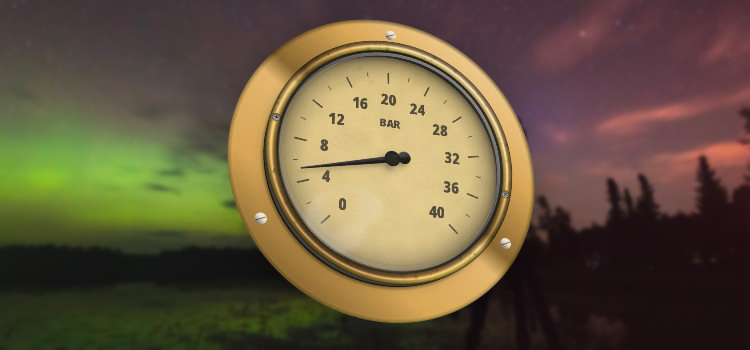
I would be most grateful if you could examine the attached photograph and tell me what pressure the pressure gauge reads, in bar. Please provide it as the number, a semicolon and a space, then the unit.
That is 5; bar
